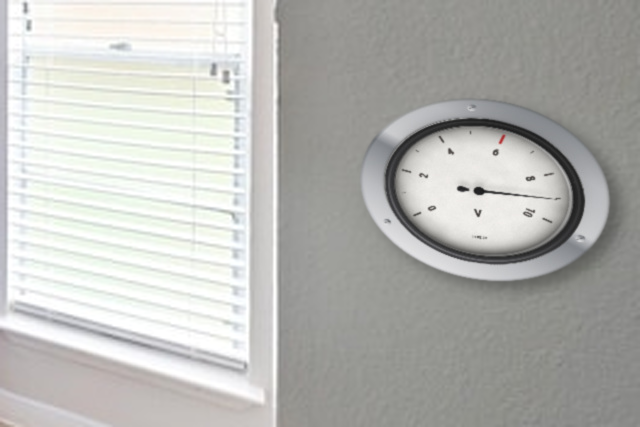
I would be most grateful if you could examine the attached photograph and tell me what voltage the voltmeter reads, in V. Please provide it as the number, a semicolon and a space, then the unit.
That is 9; V
